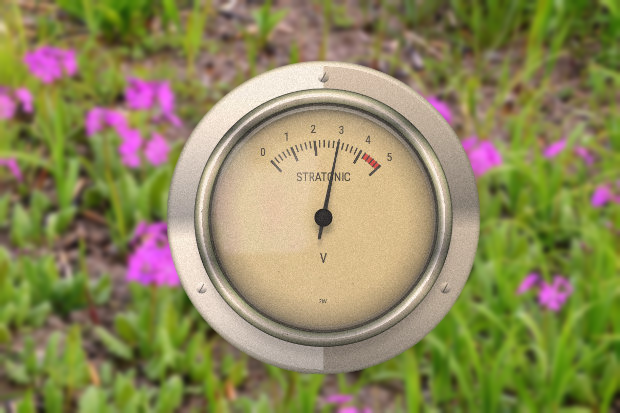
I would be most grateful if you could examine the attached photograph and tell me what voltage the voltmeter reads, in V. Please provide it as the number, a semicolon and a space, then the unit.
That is 3; V
